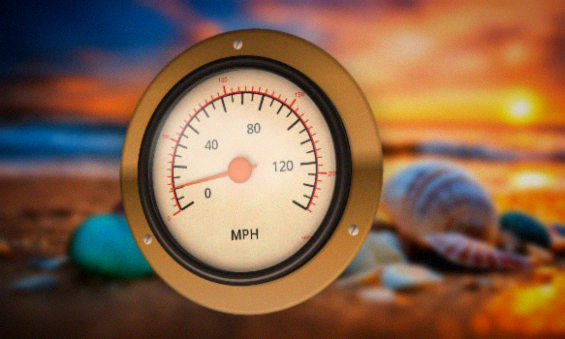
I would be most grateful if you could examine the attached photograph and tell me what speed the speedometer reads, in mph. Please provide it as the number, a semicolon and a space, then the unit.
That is 10; mph
